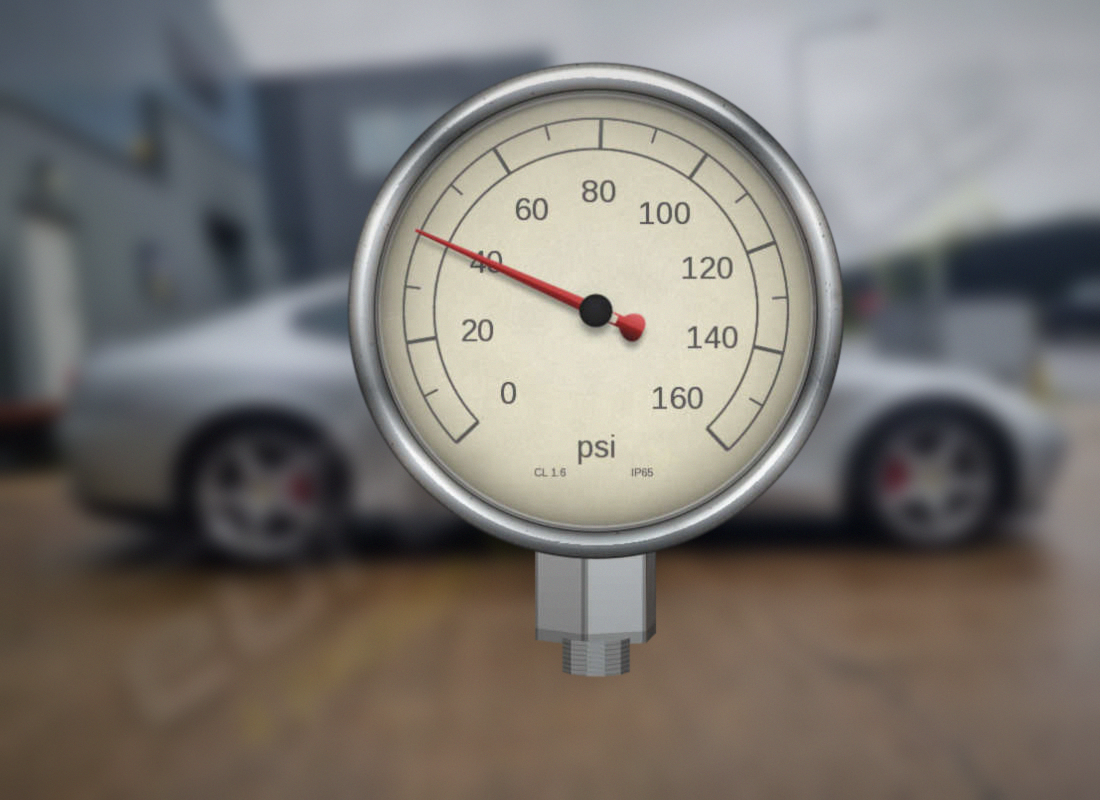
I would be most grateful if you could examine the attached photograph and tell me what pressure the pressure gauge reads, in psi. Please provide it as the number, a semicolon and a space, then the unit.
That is 40; psi
